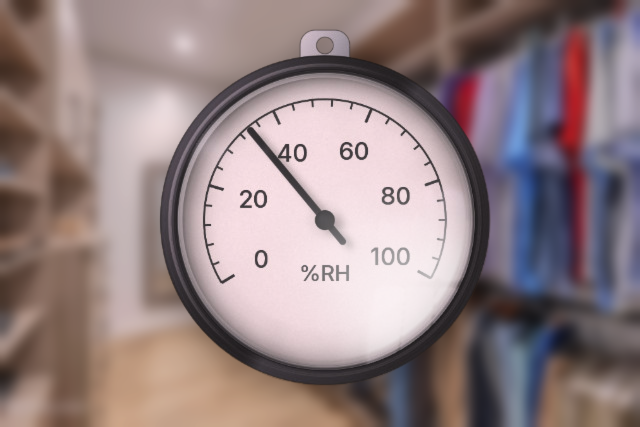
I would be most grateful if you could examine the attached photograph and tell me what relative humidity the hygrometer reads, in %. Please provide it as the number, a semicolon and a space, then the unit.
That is 34; %
